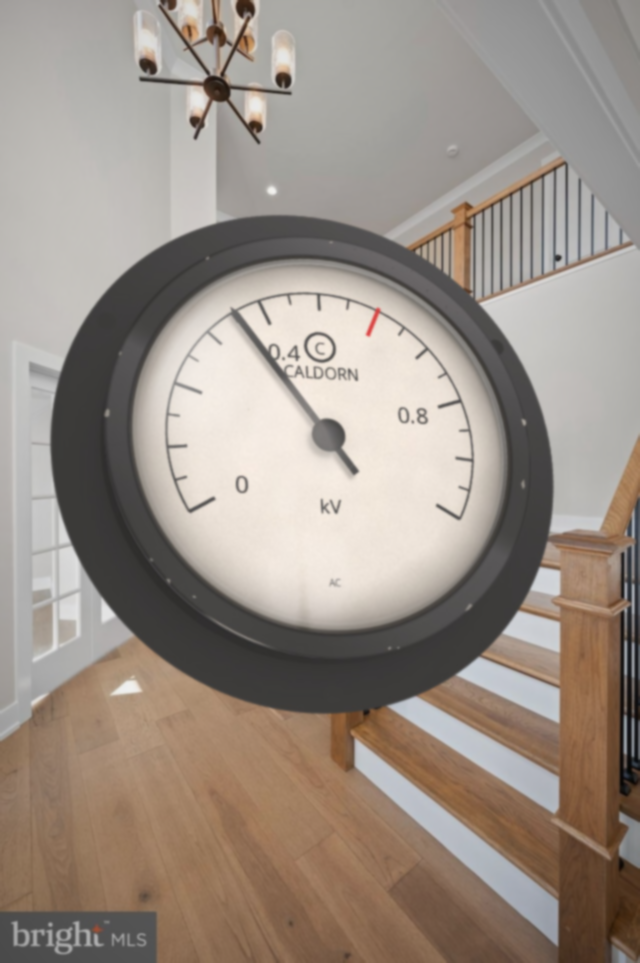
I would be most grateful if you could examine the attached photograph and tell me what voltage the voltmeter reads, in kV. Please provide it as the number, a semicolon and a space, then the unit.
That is 0.35; kV
